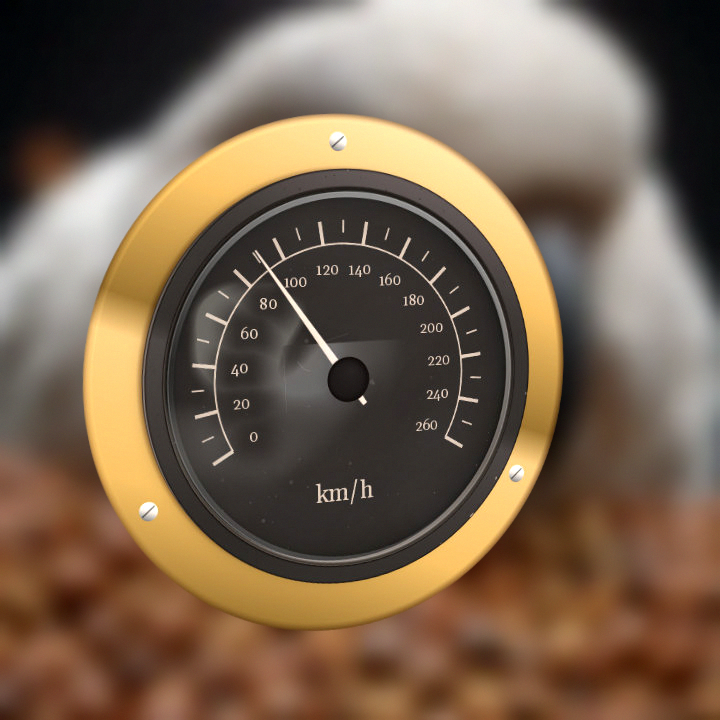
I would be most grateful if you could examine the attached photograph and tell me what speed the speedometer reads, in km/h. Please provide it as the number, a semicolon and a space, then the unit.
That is 90; km/h
